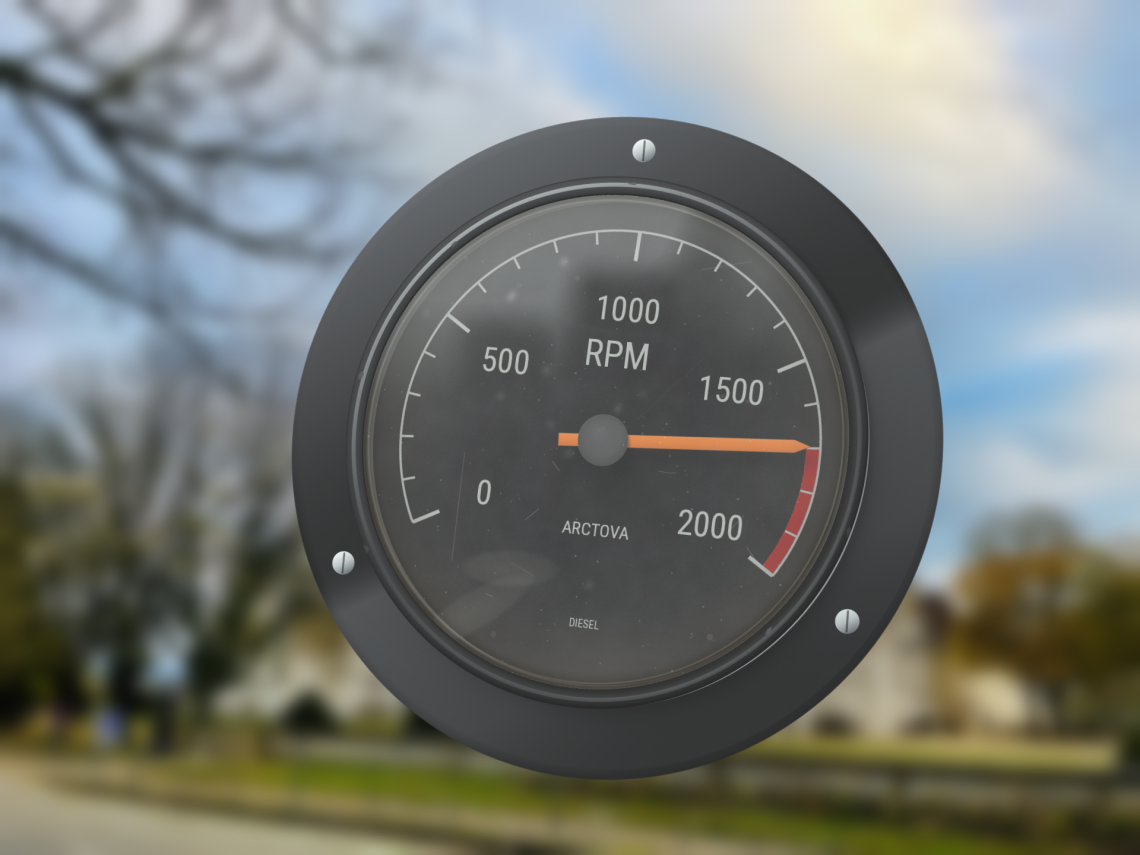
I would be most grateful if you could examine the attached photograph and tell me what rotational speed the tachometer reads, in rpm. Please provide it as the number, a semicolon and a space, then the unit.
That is 1700; rpm
